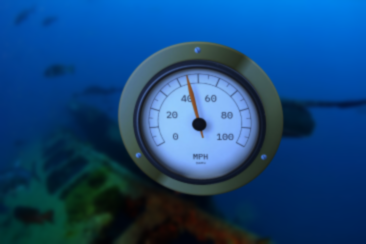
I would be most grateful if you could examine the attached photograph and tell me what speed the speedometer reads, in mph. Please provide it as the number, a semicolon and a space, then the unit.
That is 45; mph
